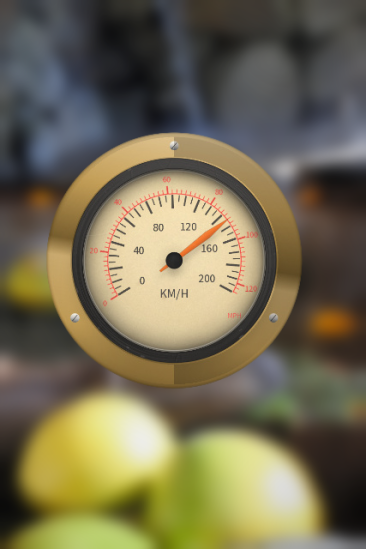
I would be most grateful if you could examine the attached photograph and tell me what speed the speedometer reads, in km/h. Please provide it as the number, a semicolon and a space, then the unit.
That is 145; km/h
